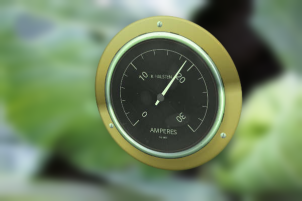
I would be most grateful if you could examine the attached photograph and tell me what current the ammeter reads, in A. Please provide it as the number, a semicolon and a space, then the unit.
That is 19; A
